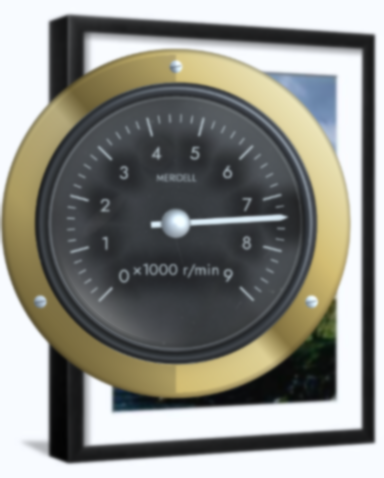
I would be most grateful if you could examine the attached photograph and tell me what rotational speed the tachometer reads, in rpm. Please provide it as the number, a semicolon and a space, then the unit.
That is 7400; rpm
